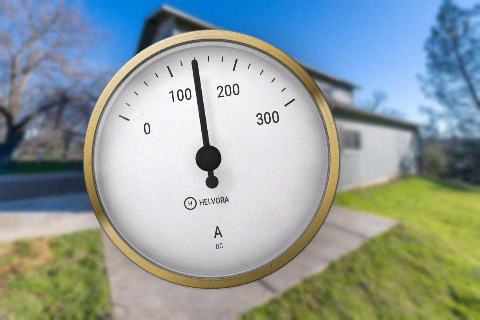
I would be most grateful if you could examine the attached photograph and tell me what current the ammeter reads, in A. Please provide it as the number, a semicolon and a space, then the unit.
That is 140; A
